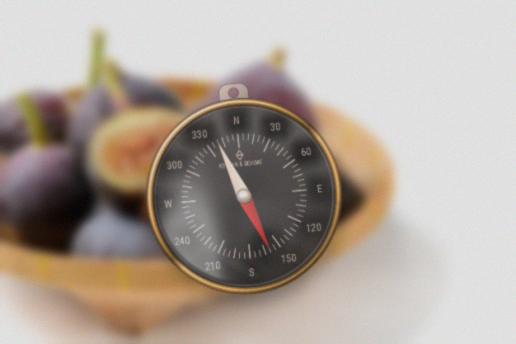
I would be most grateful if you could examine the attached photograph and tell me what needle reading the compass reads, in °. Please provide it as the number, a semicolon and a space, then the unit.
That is 160; °
